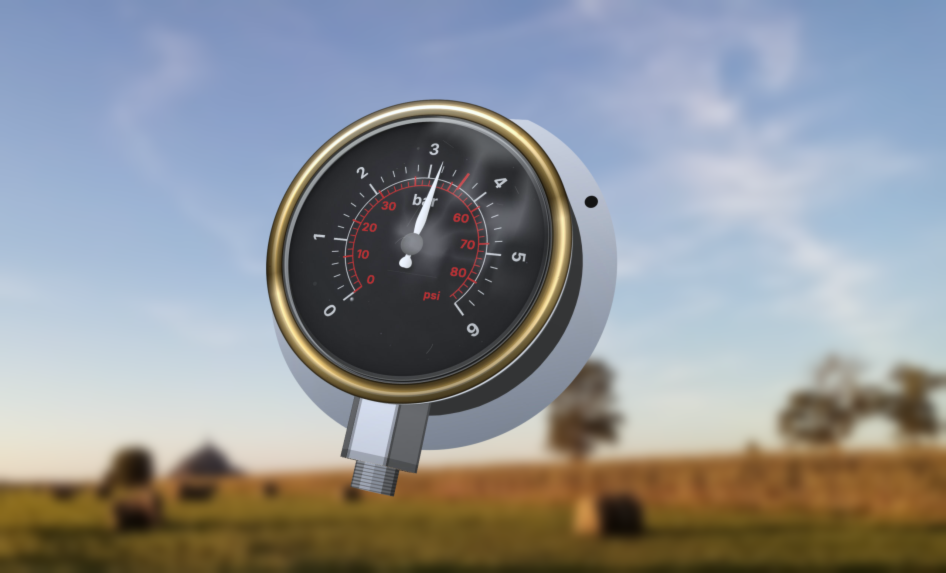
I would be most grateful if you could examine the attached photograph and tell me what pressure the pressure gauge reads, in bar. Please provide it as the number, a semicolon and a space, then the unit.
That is 3.2; bar
